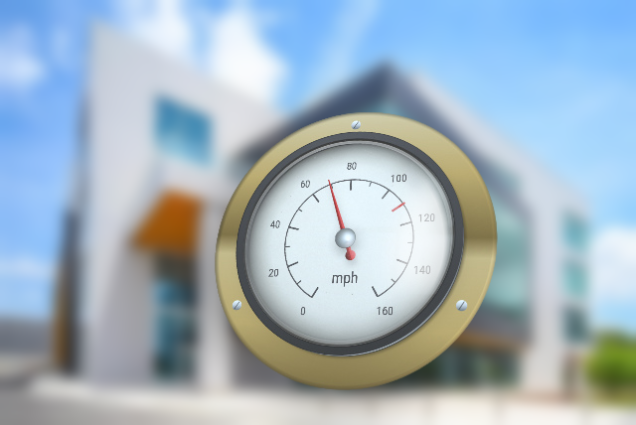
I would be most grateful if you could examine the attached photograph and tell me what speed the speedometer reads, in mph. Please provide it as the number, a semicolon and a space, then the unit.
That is 70; mph
